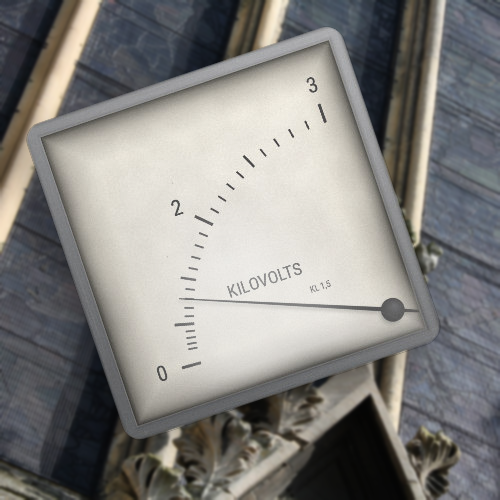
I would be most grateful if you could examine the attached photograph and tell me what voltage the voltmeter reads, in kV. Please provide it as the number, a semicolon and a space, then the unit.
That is 1.3; kV
